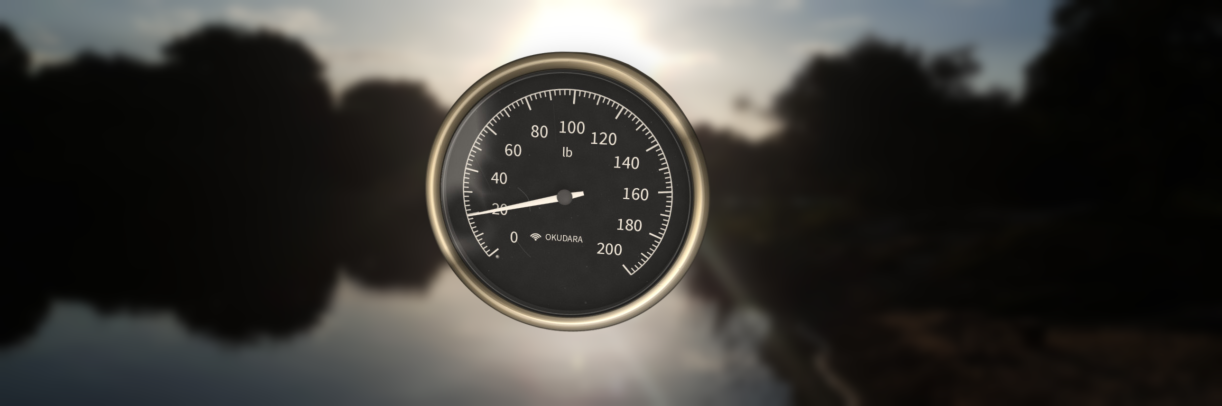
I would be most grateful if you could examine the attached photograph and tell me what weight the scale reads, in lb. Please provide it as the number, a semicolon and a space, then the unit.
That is 20; lb
